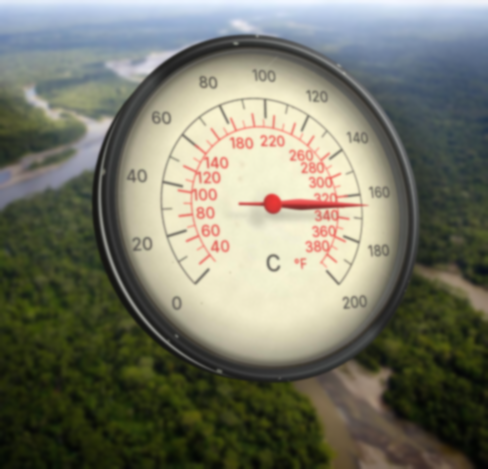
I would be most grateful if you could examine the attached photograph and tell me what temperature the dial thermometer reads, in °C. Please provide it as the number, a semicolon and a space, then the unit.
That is 165; °C
